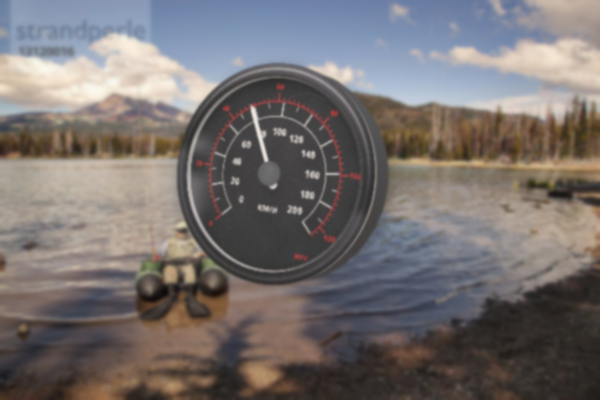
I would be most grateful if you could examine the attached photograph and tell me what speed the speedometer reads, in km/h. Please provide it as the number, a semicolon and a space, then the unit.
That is 80; km/h
